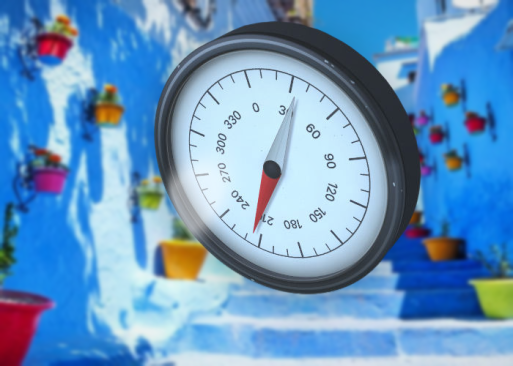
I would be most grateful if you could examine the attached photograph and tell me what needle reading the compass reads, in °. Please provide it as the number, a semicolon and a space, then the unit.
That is 215; °
